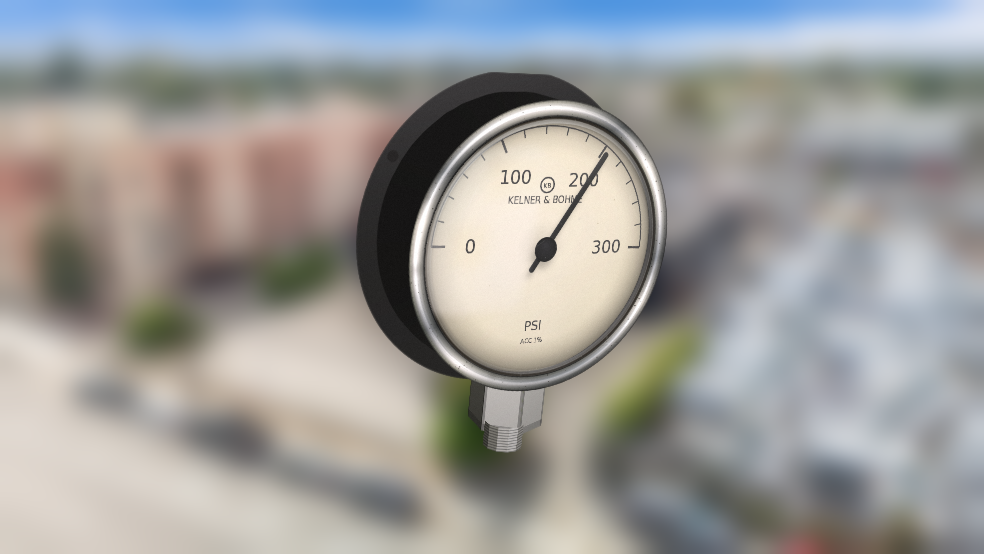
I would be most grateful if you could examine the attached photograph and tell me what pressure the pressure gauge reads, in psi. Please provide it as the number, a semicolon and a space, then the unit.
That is 200; psi
